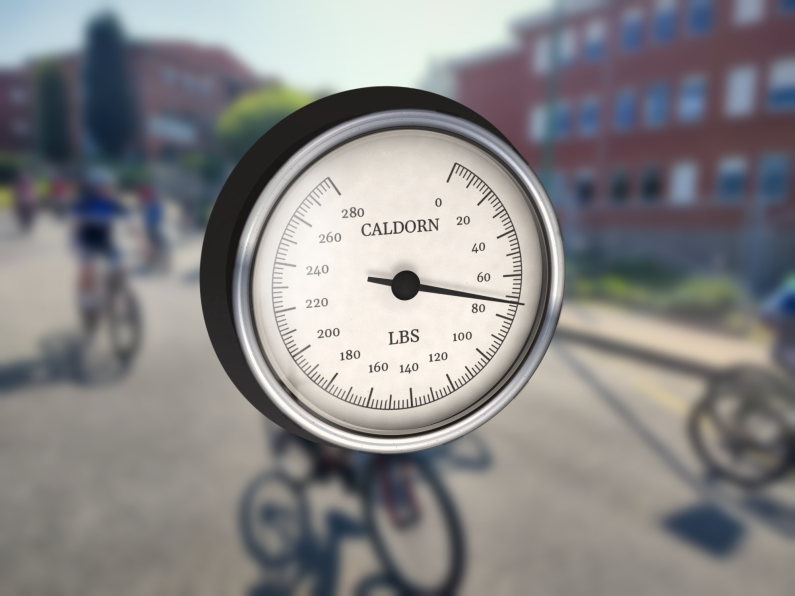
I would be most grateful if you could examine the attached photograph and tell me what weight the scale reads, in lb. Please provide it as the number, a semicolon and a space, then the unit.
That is 72; lb
